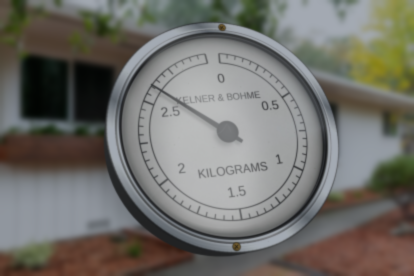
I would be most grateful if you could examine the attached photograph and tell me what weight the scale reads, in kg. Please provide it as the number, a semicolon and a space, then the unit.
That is 2.6; kg
